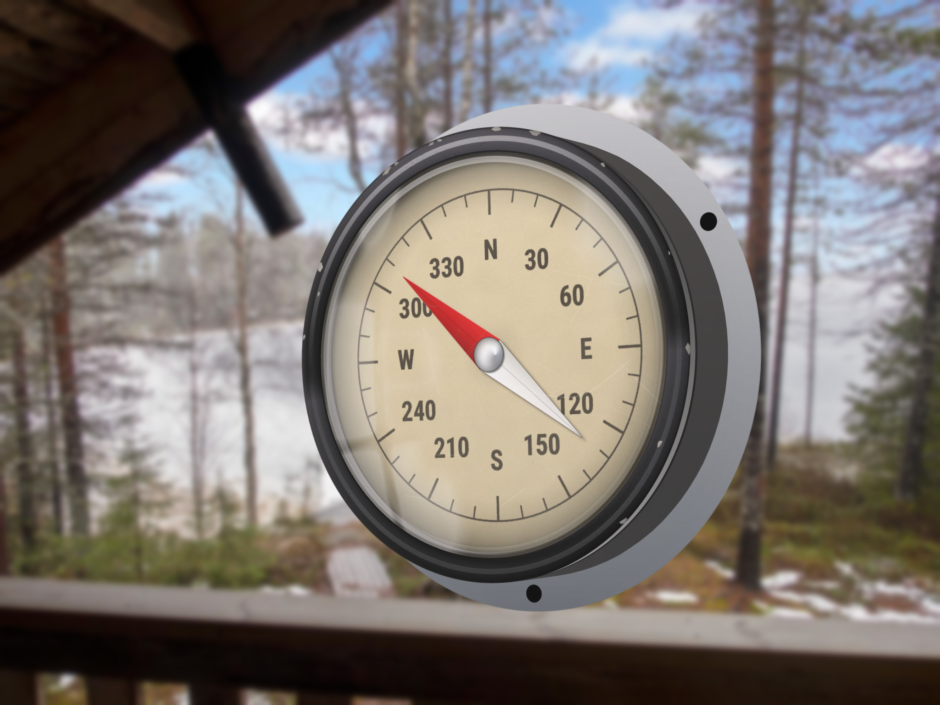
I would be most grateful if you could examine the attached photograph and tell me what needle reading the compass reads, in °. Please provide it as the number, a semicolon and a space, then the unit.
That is 310; °
